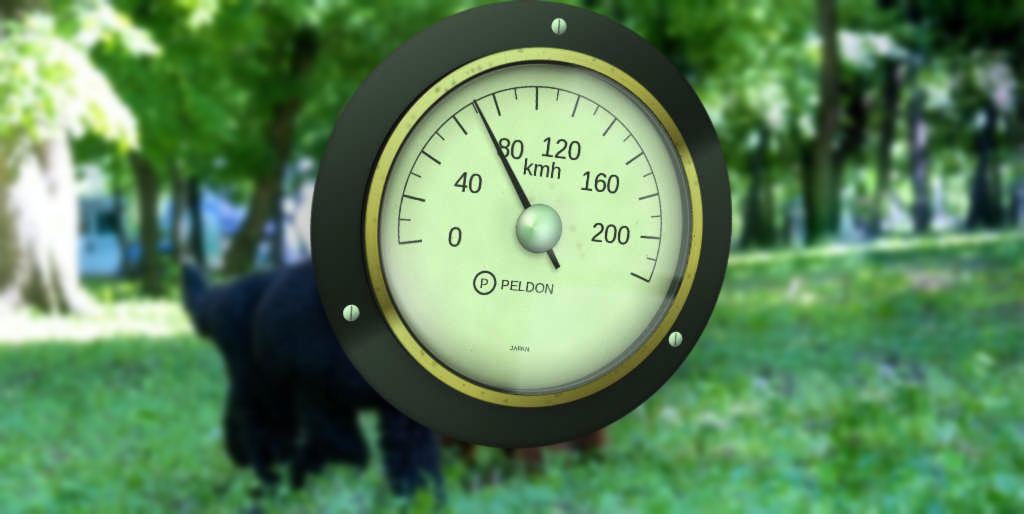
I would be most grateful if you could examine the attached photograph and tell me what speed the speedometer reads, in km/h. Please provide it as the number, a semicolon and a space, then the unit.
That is 70; km/h
